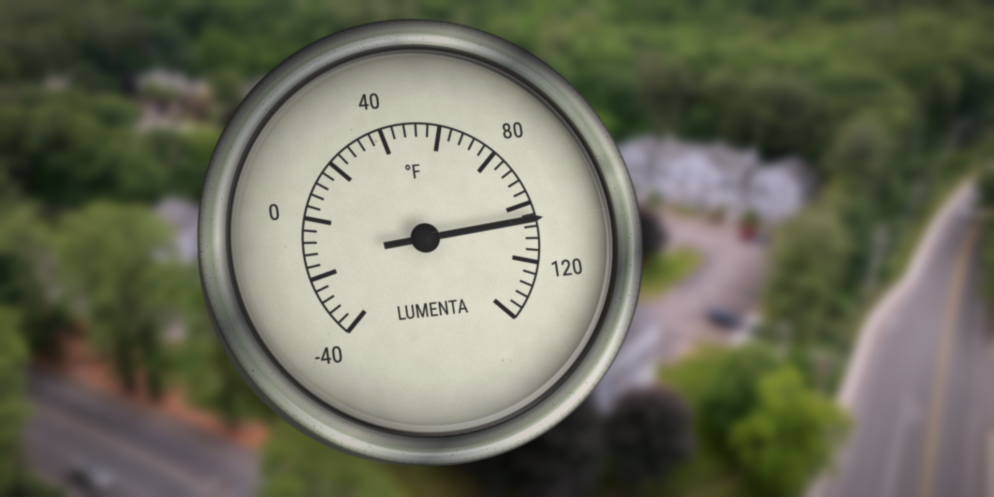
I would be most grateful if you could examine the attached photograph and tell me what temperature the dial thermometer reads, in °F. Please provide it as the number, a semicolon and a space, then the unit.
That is 106; °F
